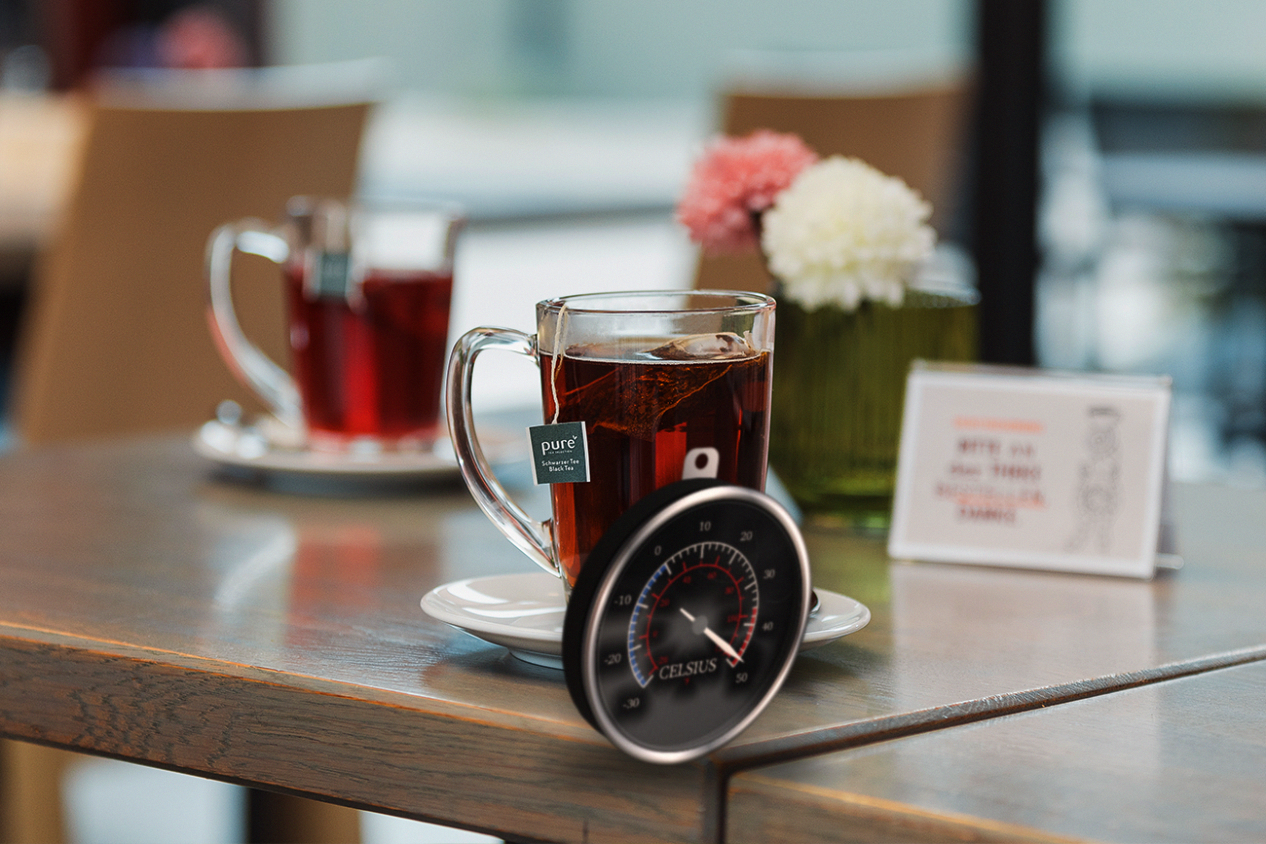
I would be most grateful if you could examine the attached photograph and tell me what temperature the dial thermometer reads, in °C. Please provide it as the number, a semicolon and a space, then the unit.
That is 48; °C
